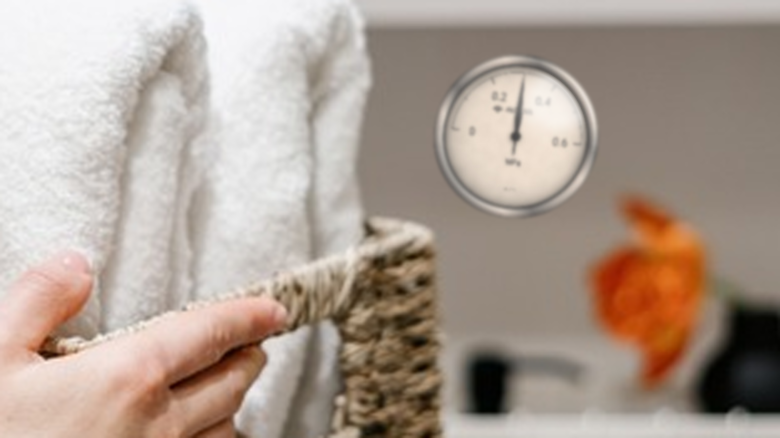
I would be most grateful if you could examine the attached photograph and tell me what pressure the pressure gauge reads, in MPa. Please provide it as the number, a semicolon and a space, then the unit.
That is 0.3; MPa
